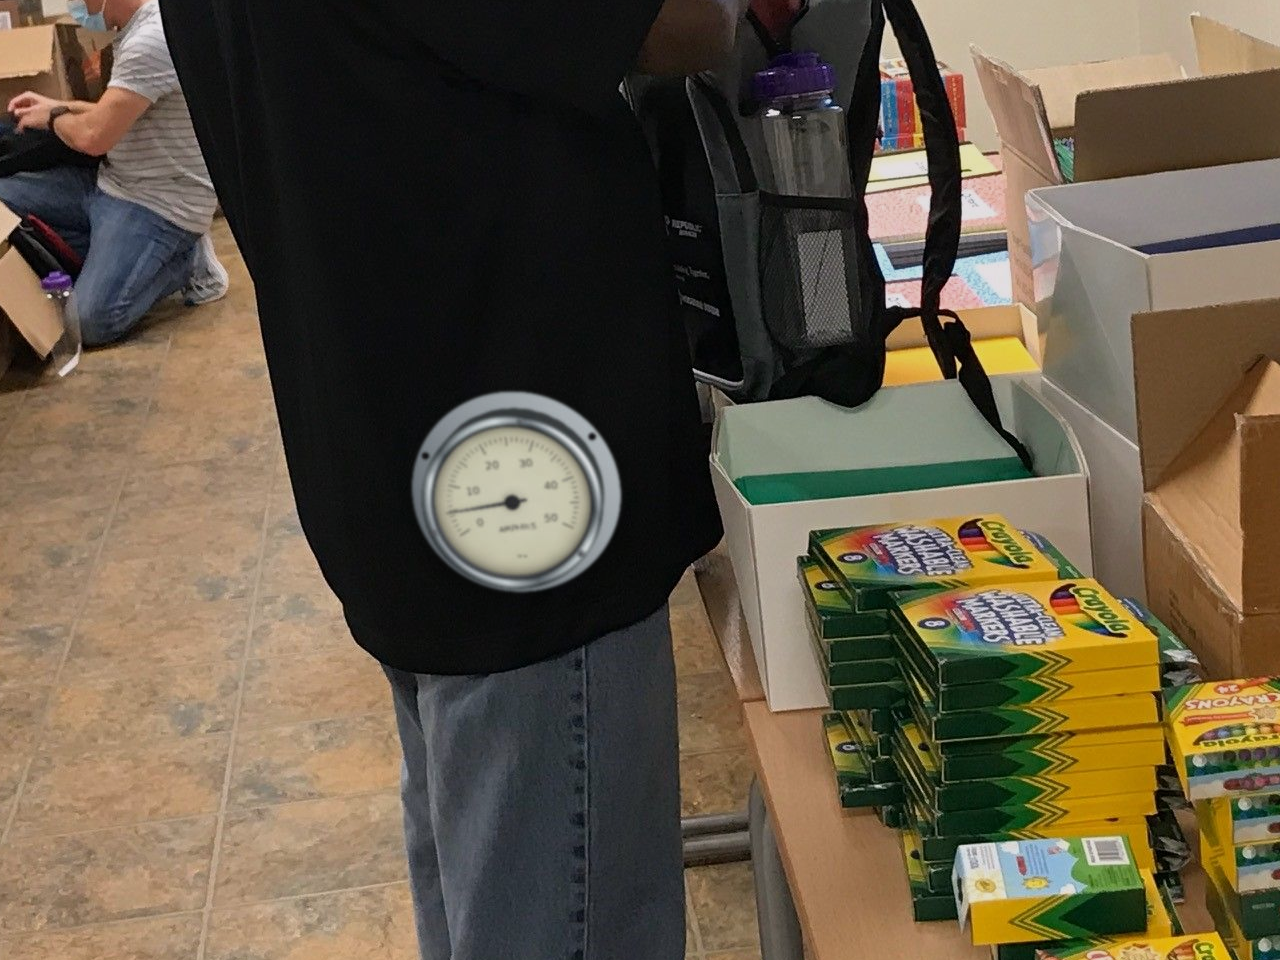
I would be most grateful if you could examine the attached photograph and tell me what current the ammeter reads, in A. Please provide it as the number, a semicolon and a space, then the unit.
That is 5; A
